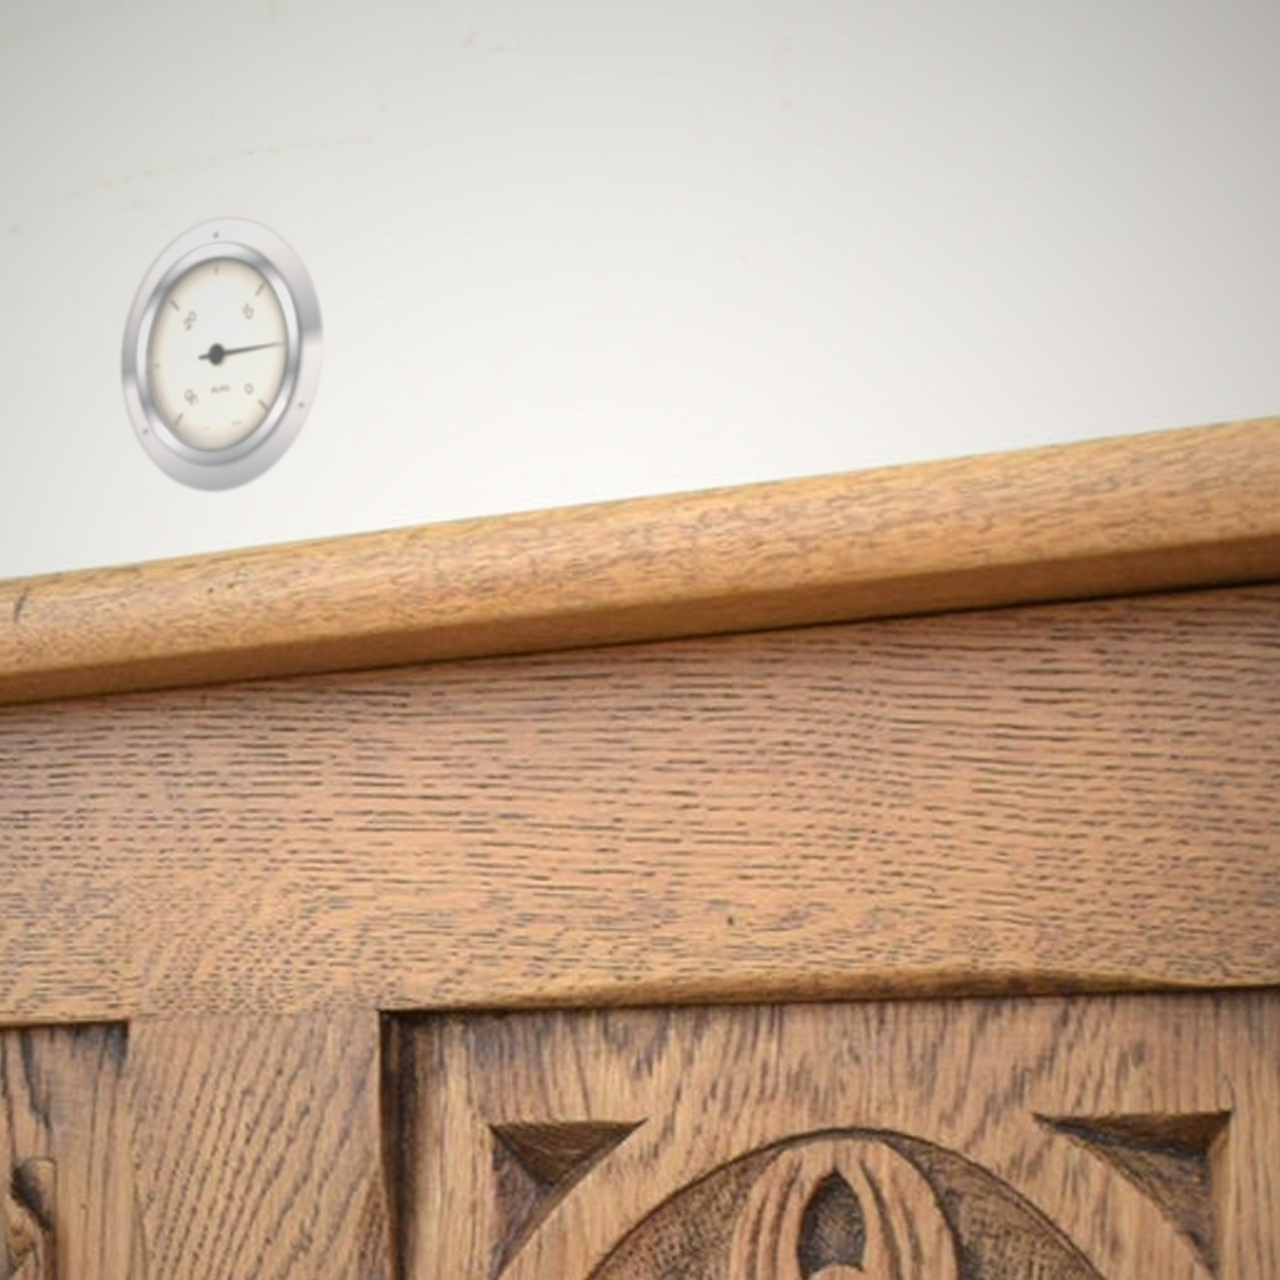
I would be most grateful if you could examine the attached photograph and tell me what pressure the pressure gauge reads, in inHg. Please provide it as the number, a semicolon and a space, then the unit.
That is -5; inHg
